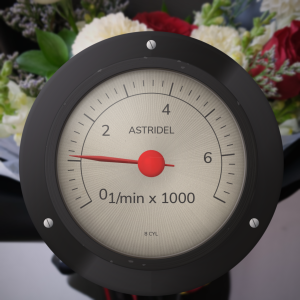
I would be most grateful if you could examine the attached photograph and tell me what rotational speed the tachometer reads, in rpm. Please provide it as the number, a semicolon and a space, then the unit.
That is 1100; rpm
